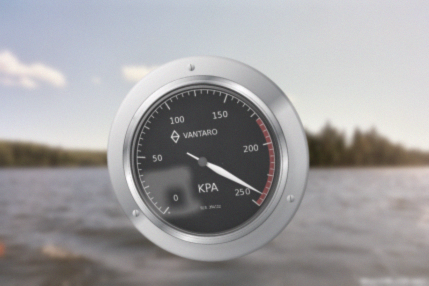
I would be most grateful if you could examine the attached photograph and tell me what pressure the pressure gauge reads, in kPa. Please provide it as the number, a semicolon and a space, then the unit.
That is 240; kPa
